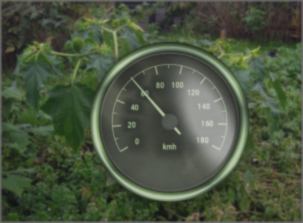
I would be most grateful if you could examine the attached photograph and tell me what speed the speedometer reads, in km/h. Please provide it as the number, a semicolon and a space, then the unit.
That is 60; km/h
